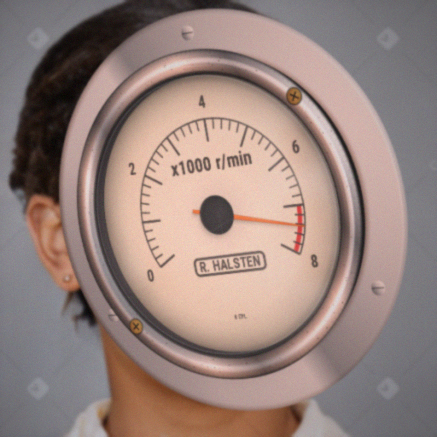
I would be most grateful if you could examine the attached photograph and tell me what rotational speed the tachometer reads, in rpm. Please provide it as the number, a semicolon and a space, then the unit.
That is 7400; rpm
